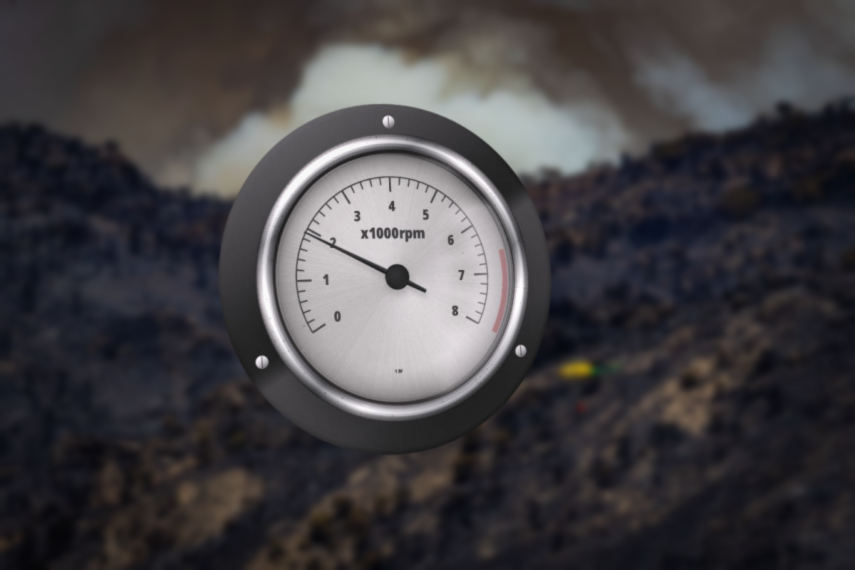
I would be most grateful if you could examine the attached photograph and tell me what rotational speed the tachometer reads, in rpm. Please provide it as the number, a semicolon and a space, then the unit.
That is 1900; rpm
